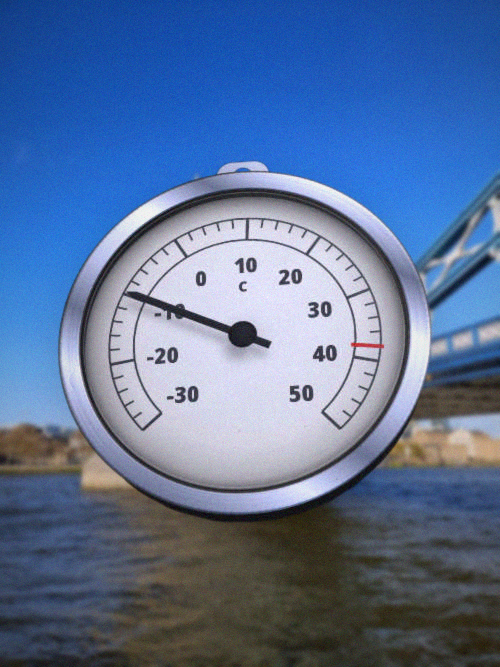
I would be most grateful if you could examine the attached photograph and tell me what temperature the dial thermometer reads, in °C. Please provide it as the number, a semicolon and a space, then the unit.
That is -10; °C
